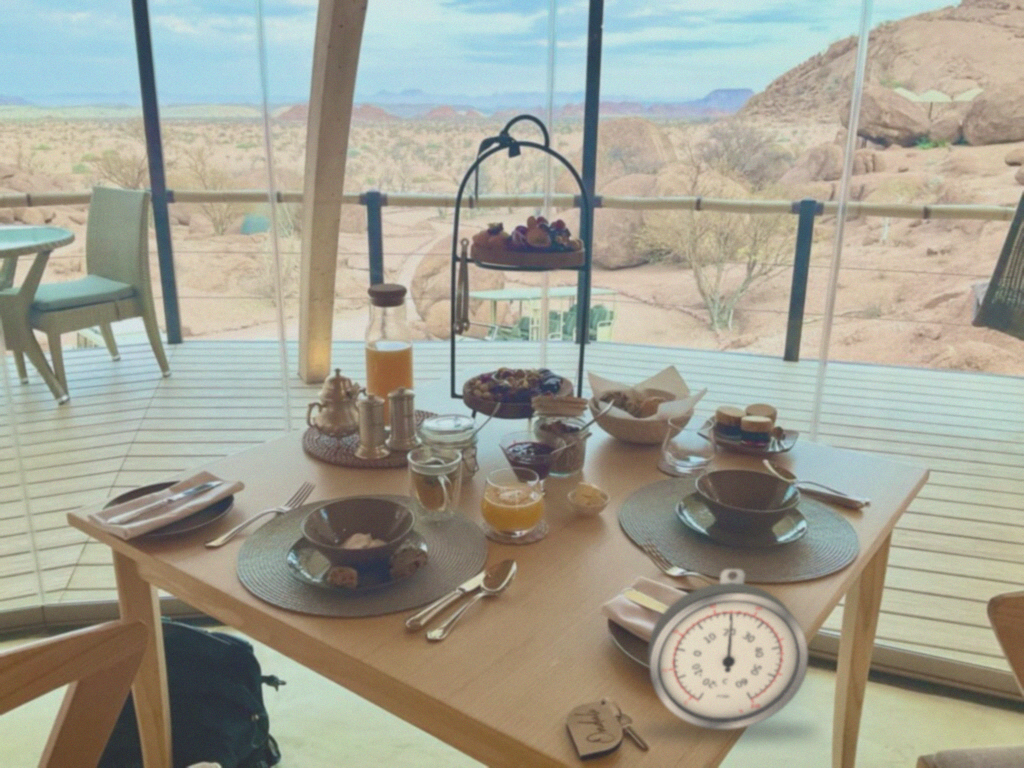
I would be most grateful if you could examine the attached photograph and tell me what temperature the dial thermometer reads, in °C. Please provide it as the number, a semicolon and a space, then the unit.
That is 20; °C
